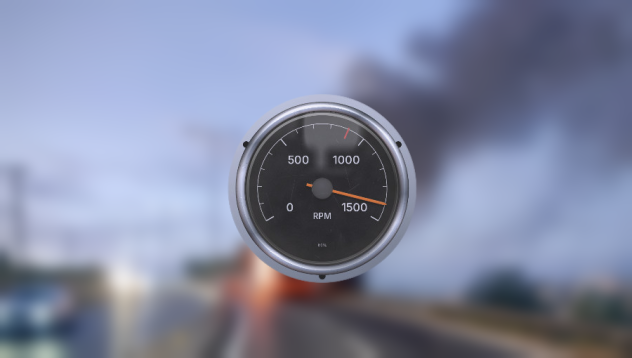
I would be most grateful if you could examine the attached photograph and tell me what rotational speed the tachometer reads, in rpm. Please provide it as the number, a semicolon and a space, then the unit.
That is 1400; rpm
